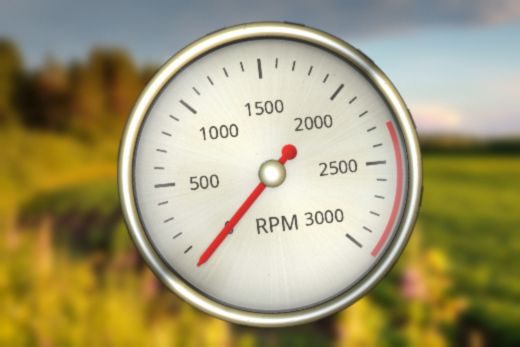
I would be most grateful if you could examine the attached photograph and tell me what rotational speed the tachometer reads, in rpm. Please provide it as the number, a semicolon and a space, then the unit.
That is 0; rpm
